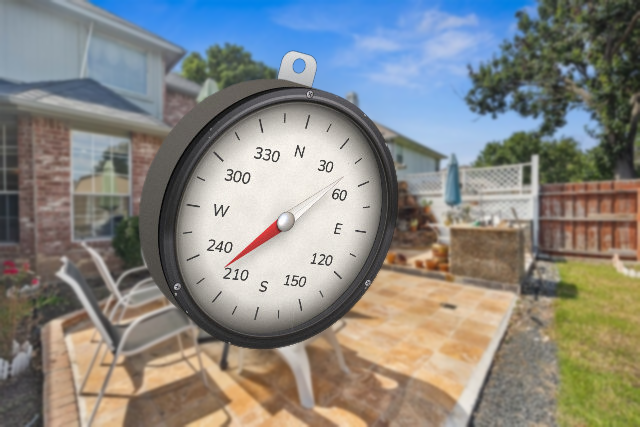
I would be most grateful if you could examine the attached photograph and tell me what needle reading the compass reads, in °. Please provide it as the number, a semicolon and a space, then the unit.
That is 225; °
